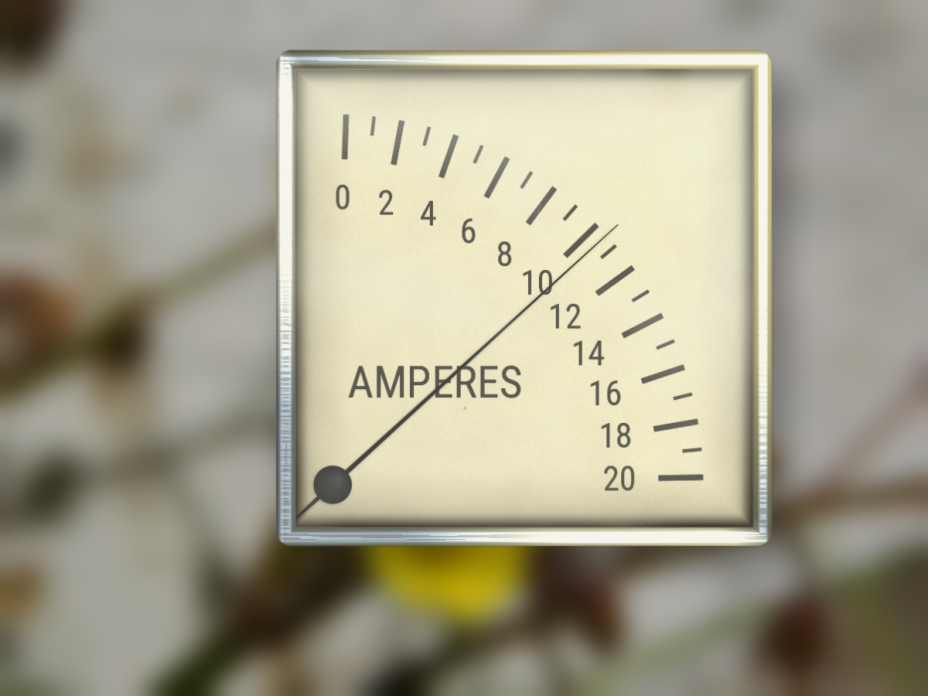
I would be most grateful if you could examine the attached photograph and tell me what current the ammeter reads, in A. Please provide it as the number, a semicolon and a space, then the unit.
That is 10.5; A
